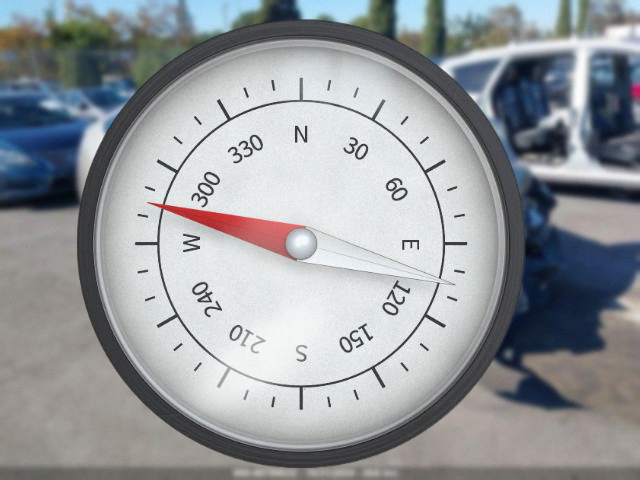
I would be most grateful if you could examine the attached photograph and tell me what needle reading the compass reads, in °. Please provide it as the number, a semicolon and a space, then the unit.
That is 285; °
